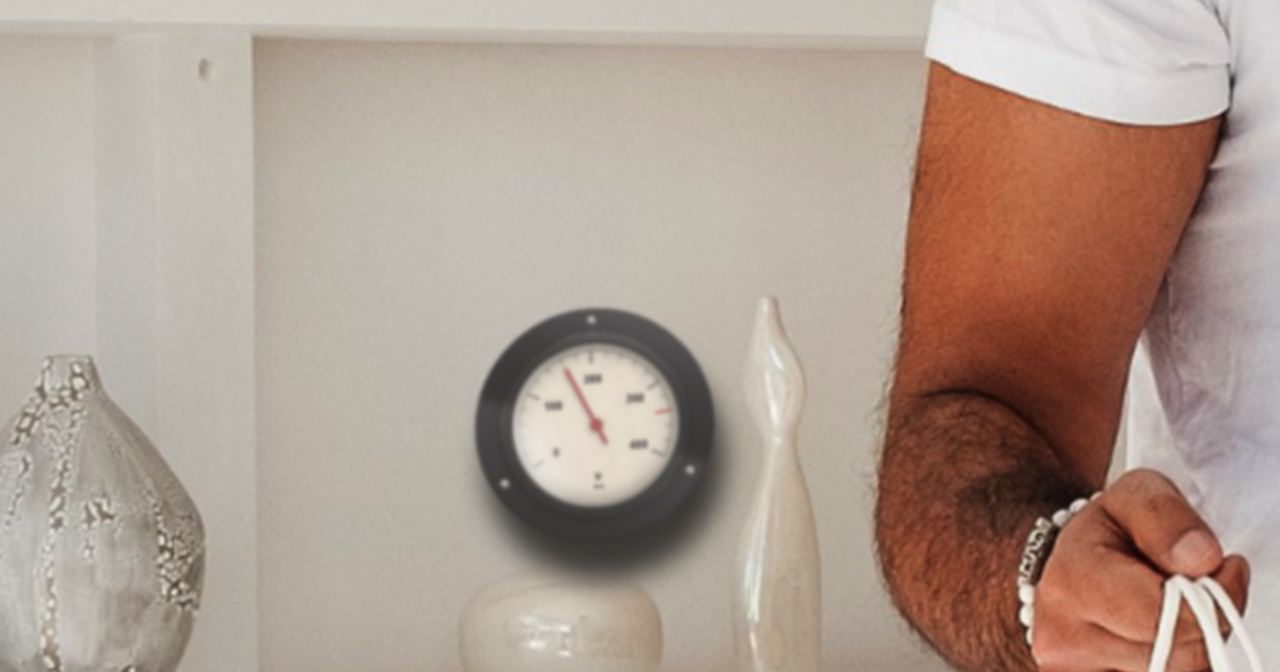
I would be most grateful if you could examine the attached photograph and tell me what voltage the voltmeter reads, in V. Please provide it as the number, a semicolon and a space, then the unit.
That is 160; V
